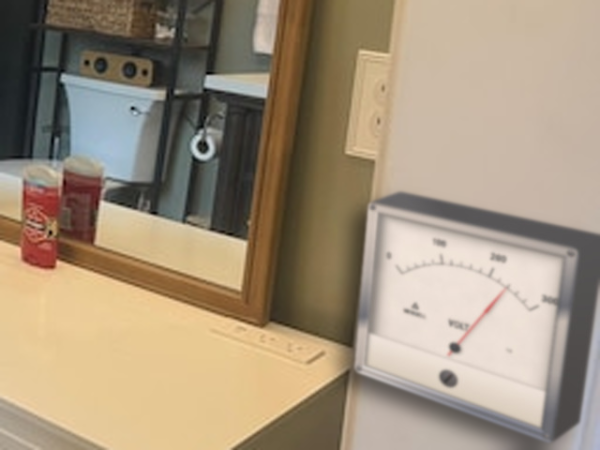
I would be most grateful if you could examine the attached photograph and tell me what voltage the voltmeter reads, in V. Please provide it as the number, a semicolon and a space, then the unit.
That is 240; V
